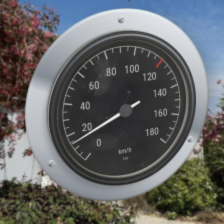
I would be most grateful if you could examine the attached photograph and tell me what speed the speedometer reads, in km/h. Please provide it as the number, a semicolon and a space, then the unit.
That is 15; km/h
